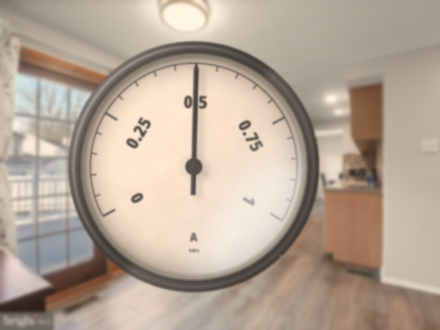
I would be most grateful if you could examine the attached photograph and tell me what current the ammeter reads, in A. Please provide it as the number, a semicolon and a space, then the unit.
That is 0.5; A
